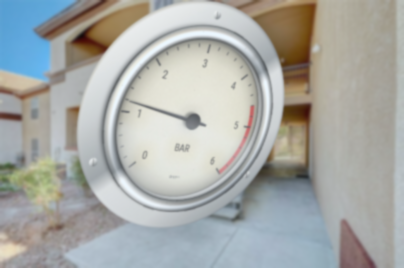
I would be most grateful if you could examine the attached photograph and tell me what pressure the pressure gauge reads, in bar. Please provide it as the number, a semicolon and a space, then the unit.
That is 1.2; bar
